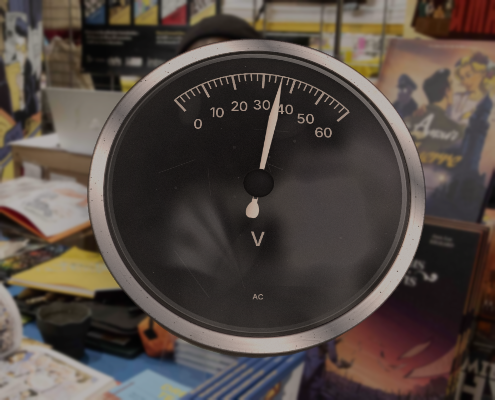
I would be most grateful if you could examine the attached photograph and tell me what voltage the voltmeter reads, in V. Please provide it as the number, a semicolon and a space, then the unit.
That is 36; V
